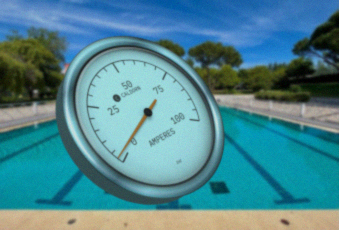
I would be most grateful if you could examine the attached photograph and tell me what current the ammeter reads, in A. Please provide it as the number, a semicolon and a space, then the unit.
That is 2.5; A
